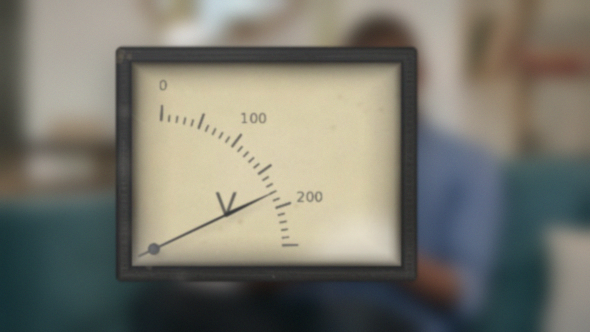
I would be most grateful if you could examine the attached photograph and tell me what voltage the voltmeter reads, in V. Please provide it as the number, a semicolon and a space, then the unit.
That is 180; V
